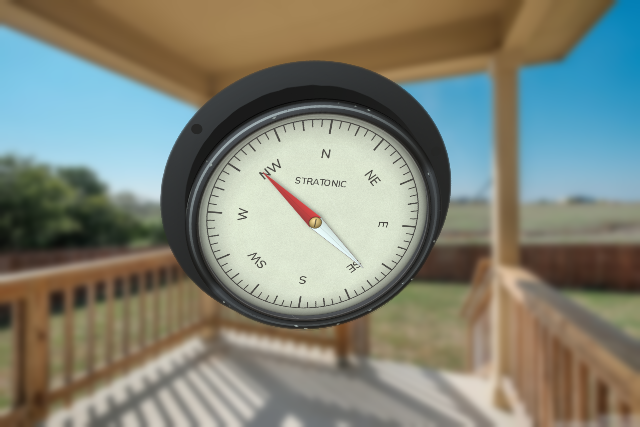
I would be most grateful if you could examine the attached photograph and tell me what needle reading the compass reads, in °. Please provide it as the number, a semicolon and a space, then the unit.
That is 310; °
